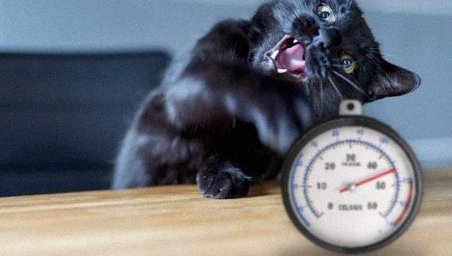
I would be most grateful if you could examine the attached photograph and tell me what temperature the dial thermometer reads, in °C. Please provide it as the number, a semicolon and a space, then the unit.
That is 45; °C
